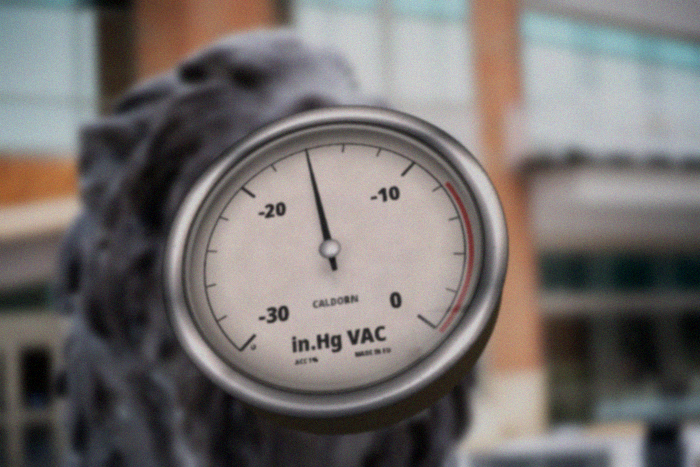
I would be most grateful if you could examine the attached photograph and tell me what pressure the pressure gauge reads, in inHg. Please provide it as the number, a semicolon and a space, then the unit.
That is -16; inHg
